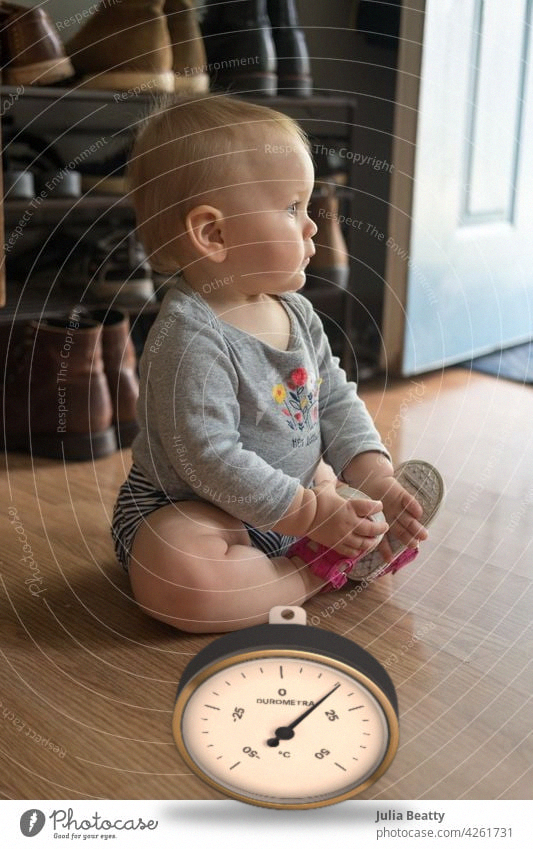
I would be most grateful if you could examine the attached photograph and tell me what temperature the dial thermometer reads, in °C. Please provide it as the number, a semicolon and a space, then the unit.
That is 15; °C
